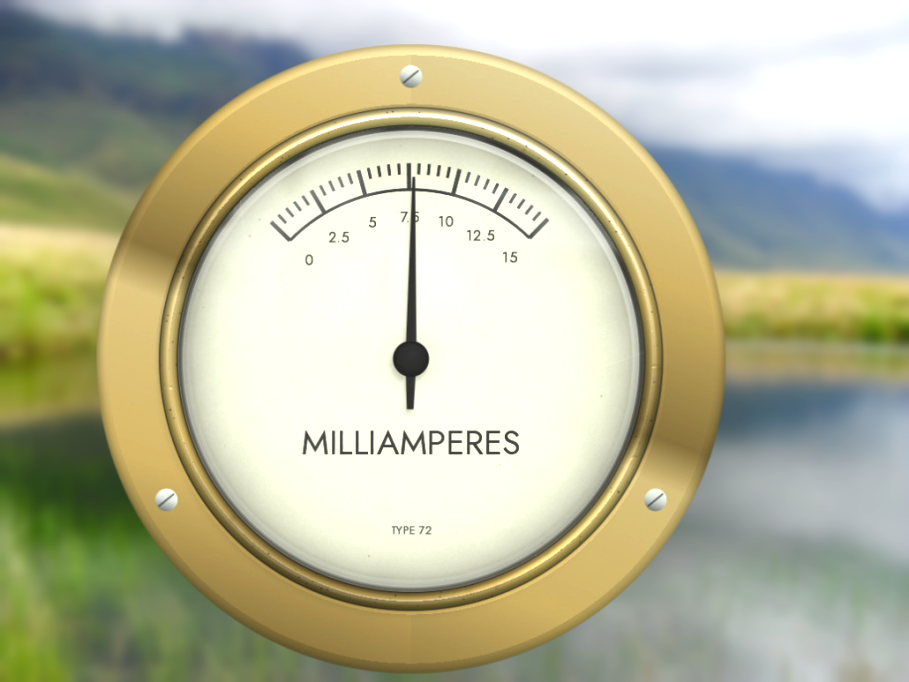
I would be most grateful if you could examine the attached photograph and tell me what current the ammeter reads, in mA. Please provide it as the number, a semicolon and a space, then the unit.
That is 7.75; mA
